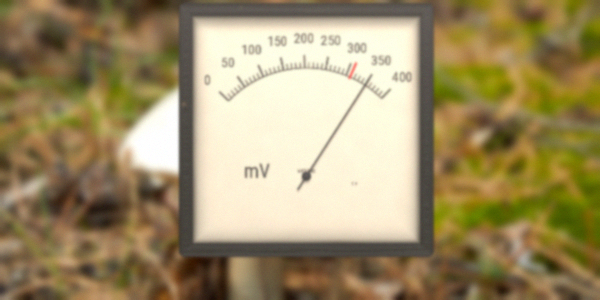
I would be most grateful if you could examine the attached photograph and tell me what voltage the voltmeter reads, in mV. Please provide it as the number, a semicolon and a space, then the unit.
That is 350; mV
